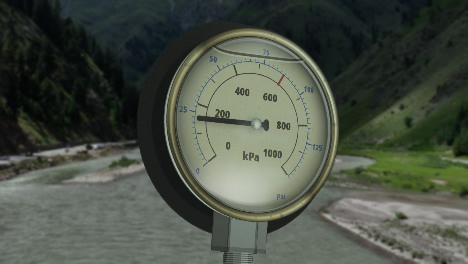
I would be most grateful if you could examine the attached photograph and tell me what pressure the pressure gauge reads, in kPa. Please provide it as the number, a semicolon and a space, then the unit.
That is 150; kPa
